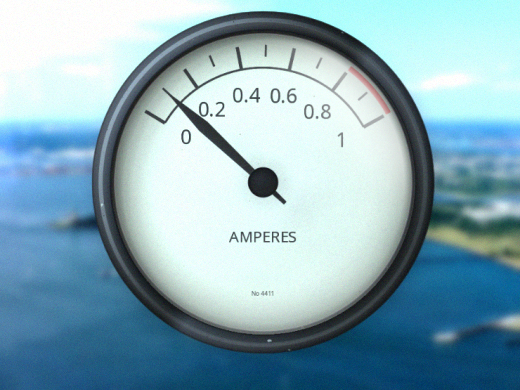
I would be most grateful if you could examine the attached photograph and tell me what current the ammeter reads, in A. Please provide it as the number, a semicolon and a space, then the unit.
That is 0.1; A
